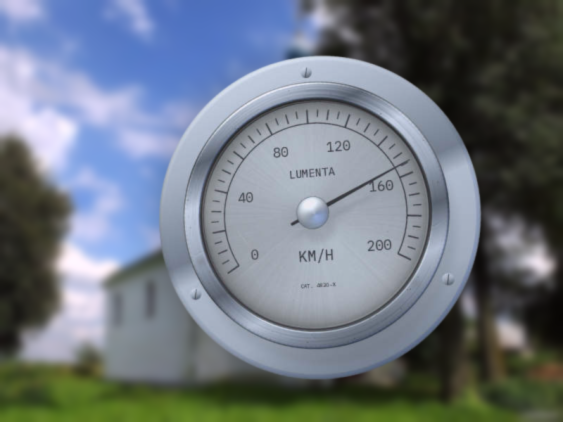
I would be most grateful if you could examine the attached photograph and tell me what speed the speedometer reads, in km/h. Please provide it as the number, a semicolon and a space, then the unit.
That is 155; km/h
